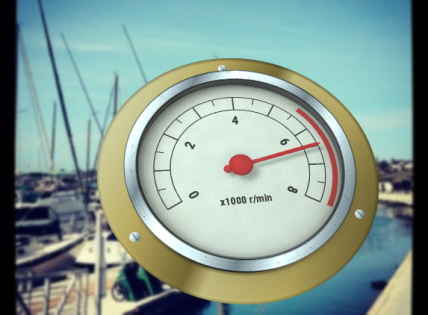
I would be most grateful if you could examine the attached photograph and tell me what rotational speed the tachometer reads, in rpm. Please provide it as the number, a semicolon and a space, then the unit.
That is 6500; rpm
